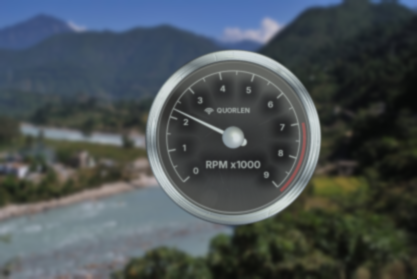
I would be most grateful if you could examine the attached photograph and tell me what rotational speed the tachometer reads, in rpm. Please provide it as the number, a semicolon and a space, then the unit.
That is 2250; rpm
